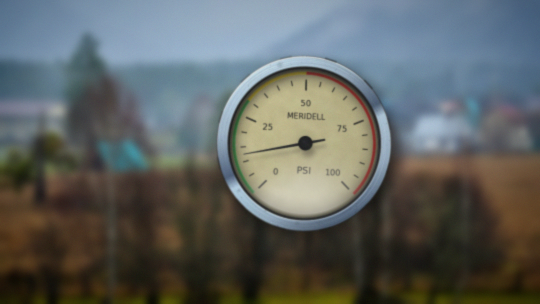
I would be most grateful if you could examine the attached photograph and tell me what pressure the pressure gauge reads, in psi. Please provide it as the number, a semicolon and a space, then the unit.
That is 12.5; psi
